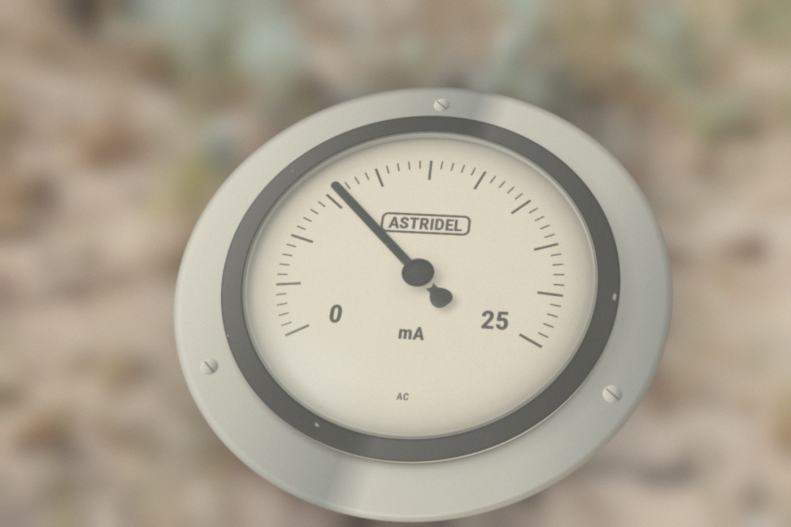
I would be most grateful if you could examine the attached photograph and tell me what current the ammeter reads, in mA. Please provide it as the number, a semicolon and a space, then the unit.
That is 8; mA
